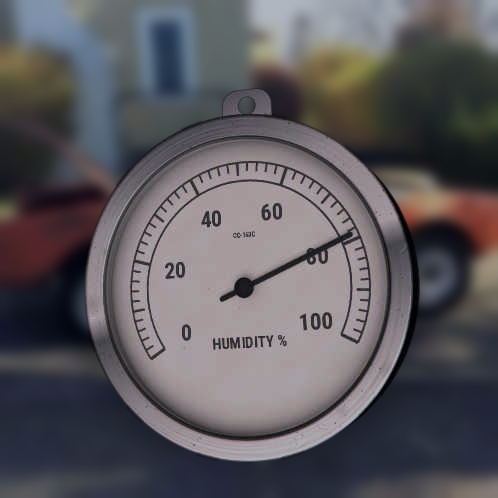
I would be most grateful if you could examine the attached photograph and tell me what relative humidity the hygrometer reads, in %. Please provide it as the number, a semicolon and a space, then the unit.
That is 79; %
